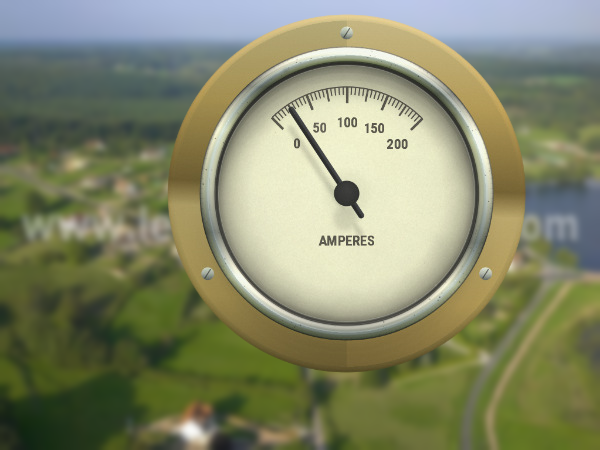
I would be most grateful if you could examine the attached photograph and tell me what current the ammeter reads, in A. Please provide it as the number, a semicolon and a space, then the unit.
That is 25; A
